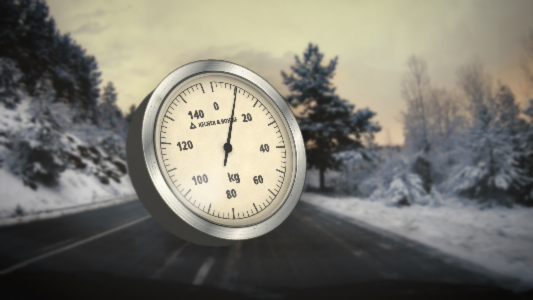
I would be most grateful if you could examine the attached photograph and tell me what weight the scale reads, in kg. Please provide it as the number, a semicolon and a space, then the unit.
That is 10; kg
